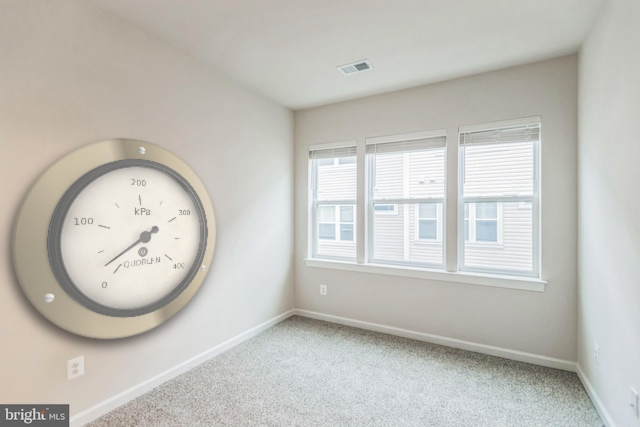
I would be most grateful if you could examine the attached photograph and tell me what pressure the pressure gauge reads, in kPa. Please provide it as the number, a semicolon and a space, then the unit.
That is 25; kPa
